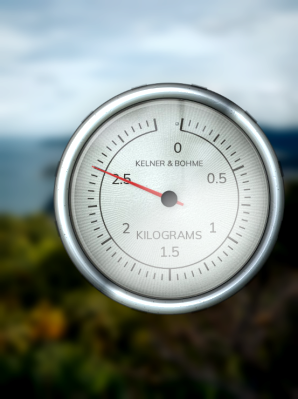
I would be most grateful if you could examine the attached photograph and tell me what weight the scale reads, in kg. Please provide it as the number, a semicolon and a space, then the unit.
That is 2.5; kg
